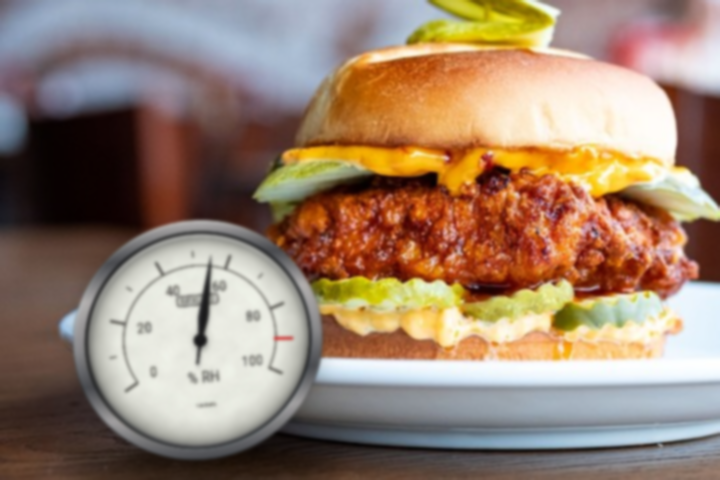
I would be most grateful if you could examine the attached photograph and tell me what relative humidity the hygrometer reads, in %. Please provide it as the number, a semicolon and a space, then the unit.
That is 55; %
